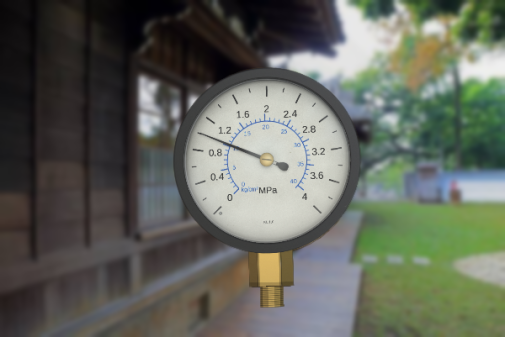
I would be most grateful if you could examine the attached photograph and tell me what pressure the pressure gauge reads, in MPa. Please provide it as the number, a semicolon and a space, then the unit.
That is 1; MPa
